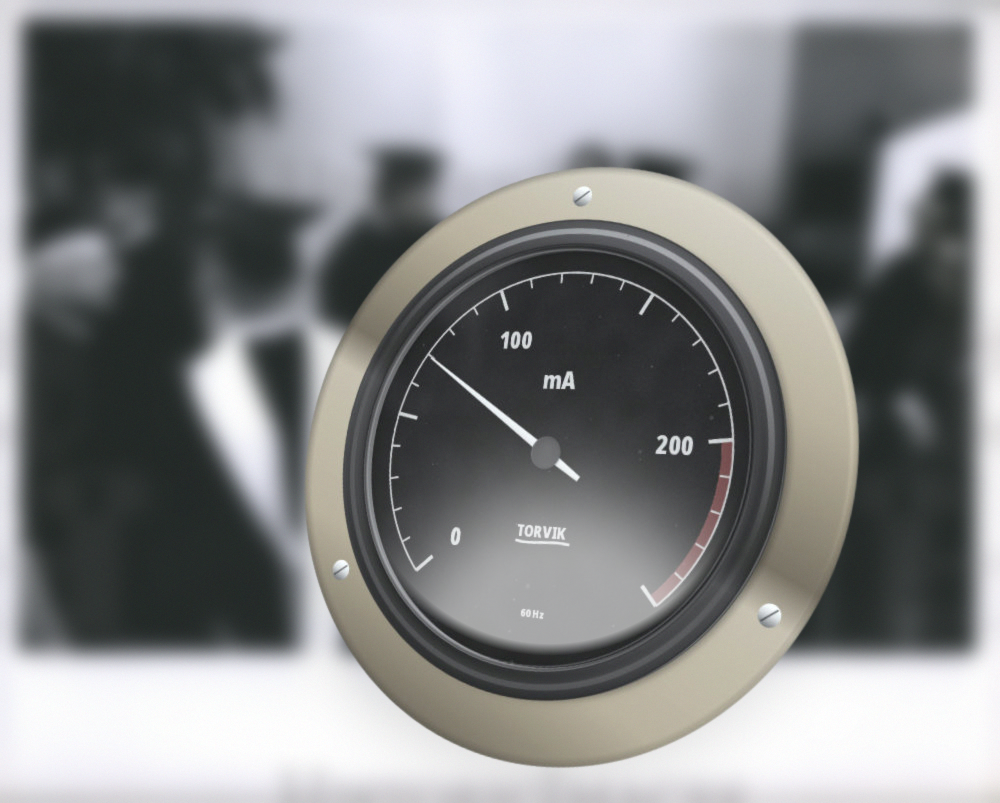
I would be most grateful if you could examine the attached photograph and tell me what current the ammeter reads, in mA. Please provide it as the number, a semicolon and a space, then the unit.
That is 70; mA
